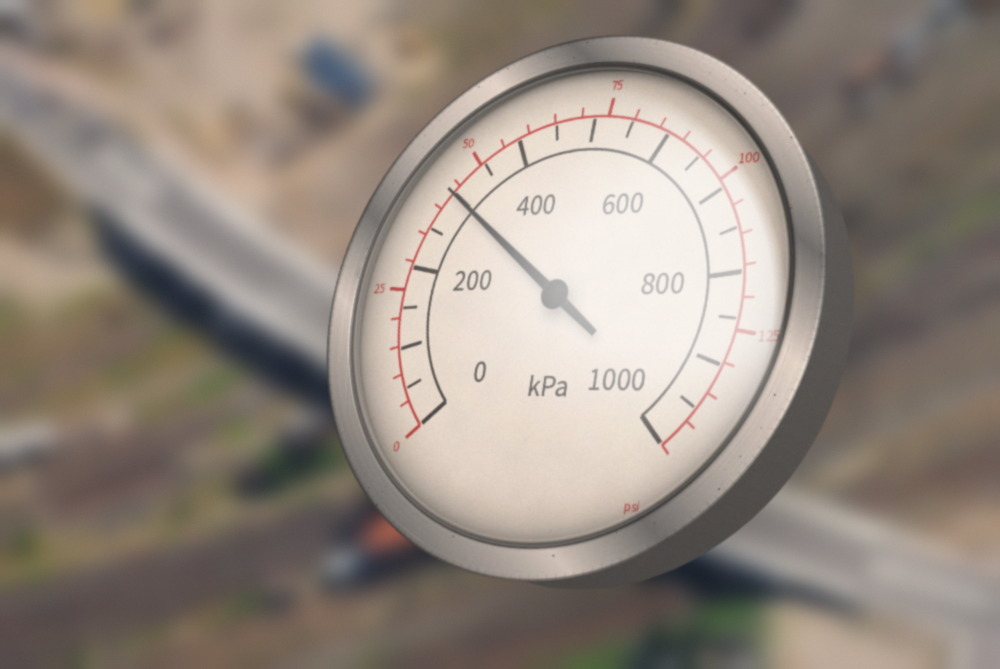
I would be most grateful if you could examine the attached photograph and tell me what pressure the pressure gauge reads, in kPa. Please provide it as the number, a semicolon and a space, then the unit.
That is 300; kPa
